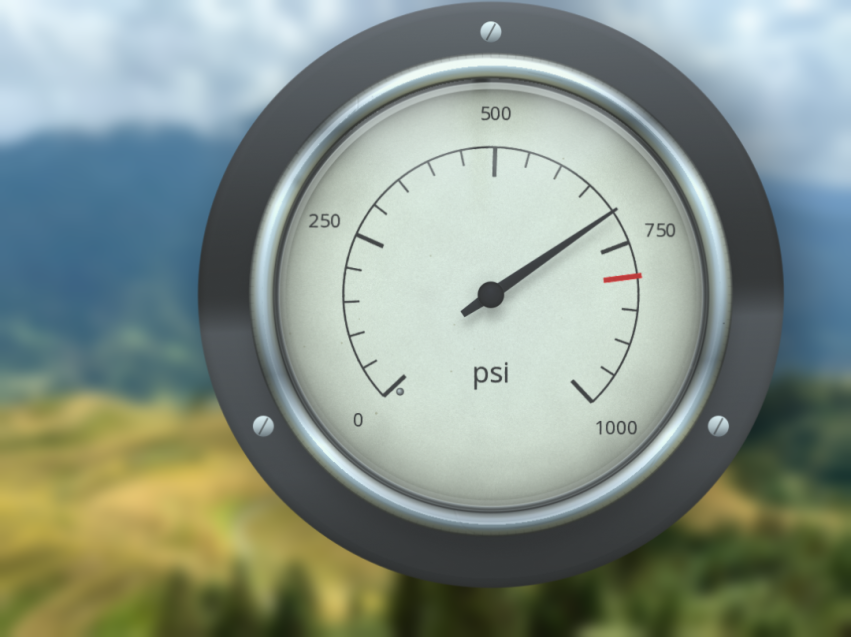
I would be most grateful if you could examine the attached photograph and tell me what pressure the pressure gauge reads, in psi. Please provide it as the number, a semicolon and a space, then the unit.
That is 700; psi
